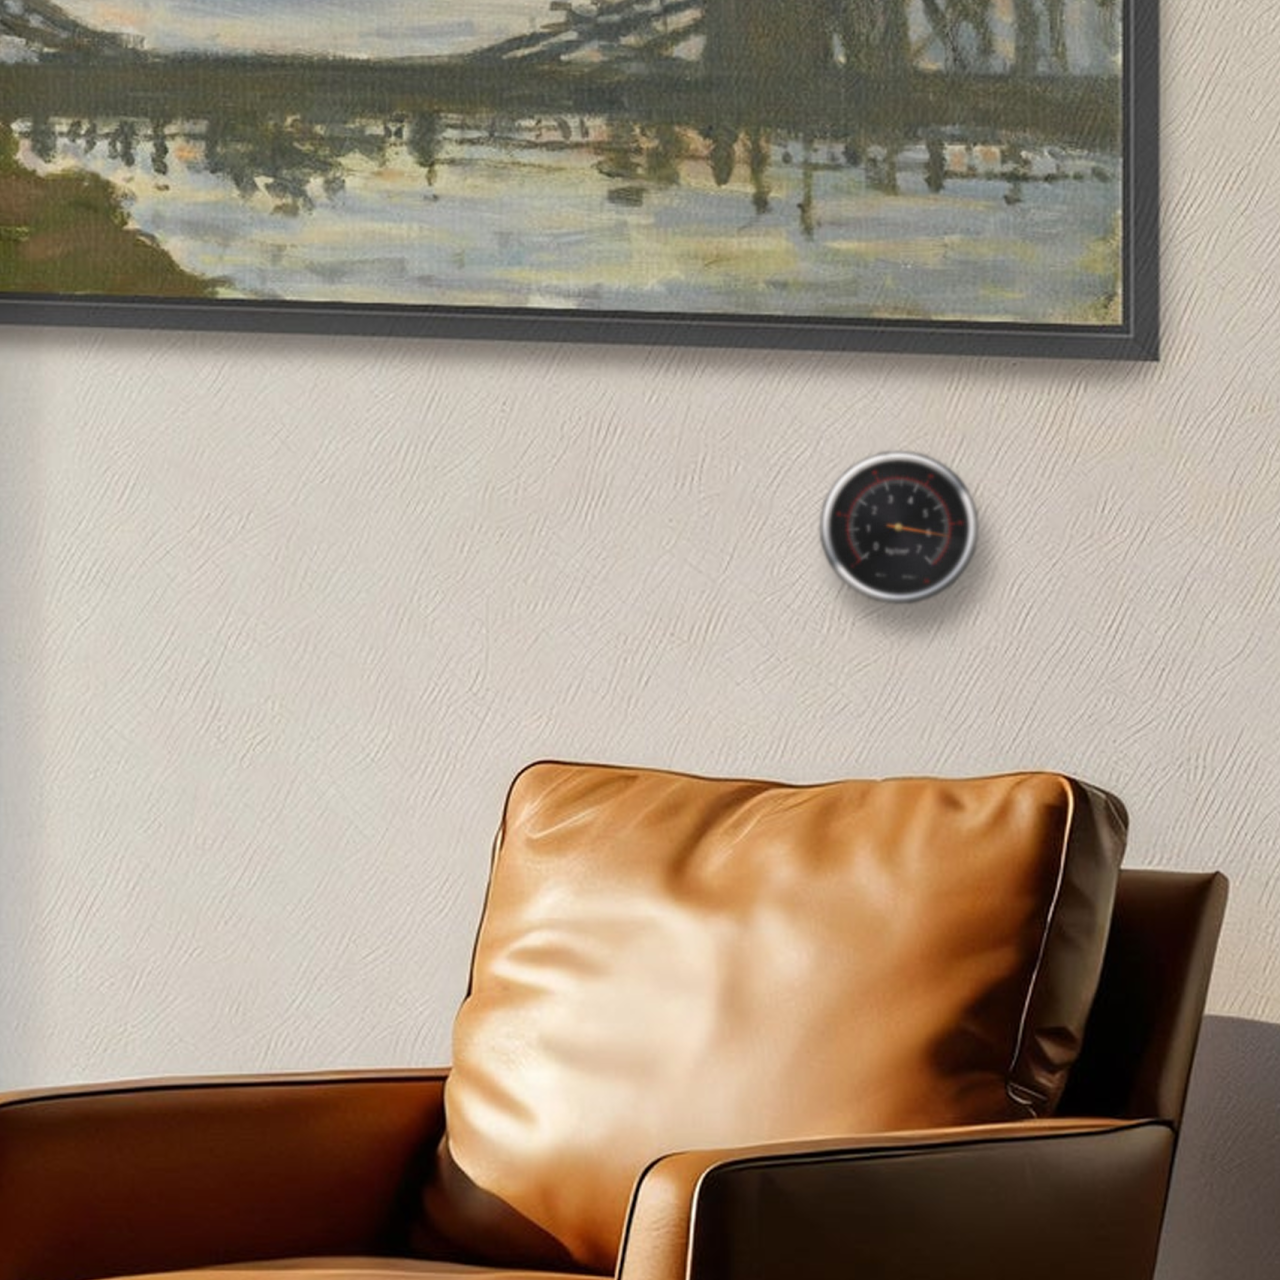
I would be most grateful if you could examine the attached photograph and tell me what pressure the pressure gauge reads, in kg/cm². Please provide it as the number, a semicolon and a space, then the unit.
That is 6; kg/cm²
